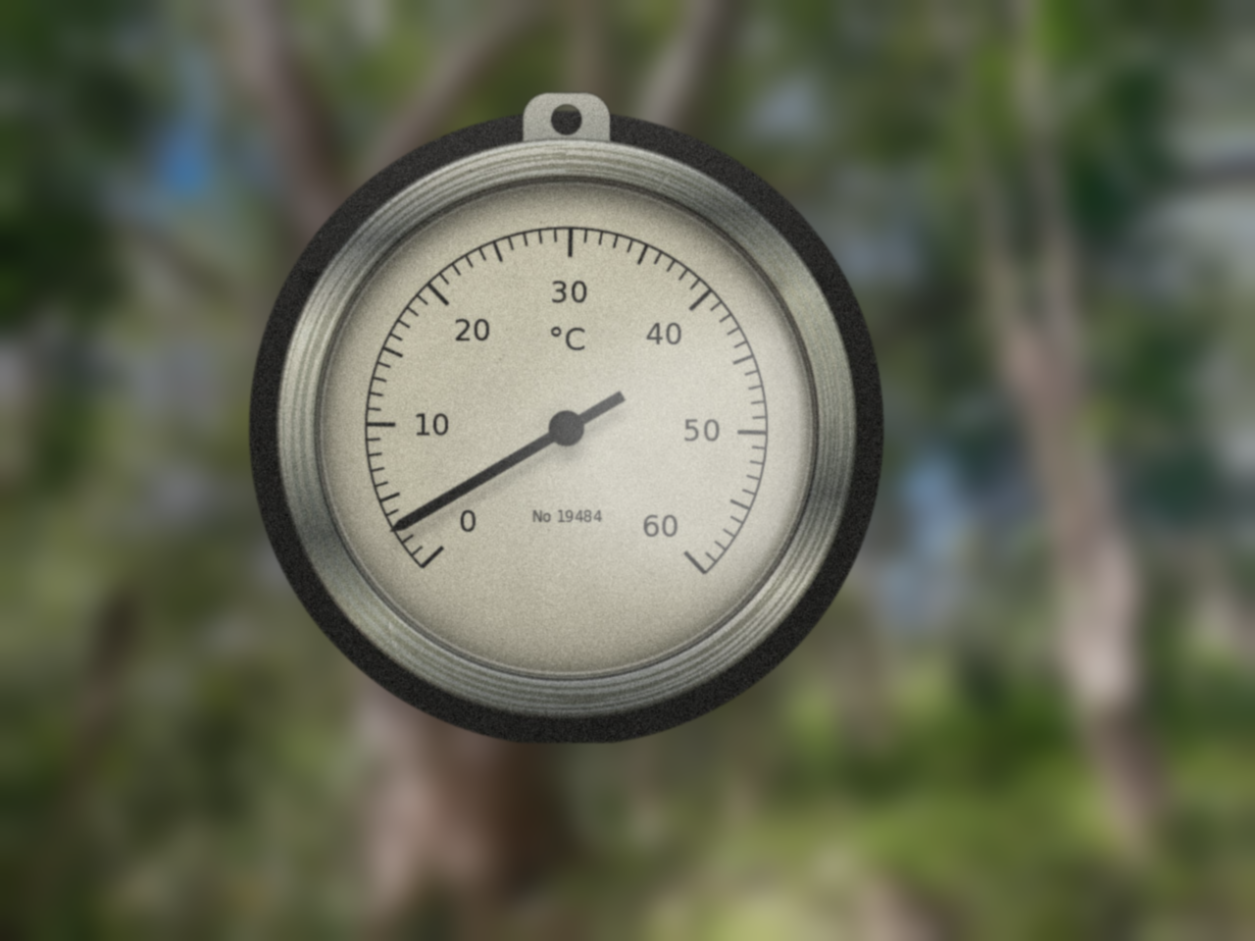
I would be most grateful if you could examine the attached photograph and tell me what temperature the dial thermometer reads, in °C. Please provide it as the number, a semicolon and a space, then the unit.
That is 3; °C
